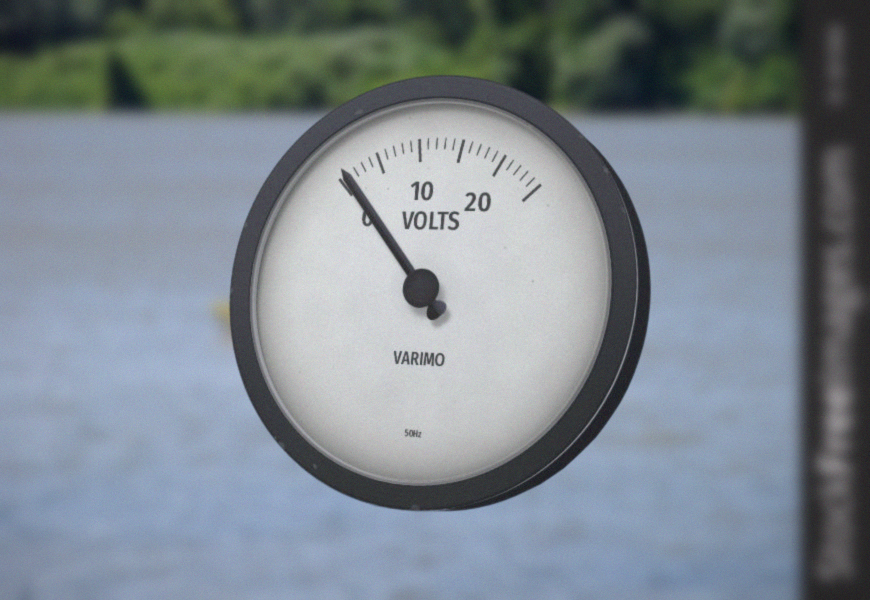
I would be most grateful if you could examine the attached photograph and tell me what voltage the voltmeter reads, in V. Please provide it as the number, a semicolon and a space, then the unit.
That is 1; V
